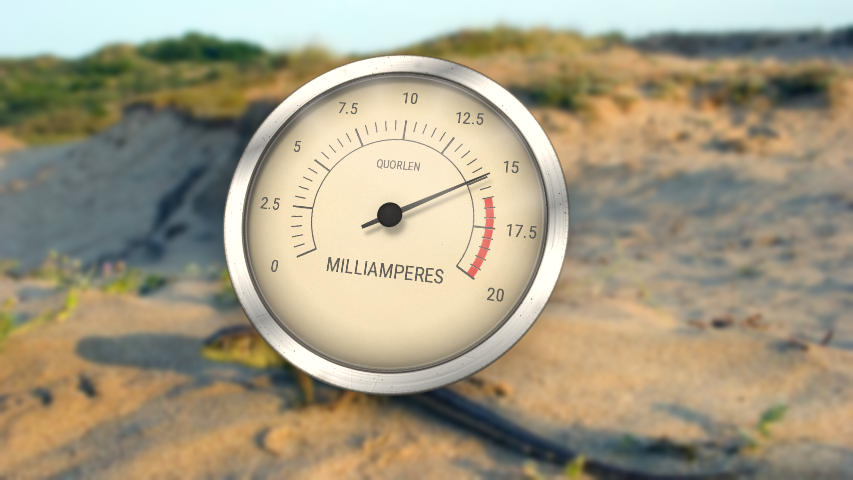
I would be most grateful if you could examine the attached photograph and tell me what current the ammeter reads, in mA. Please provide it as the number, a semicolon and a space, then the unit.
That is 15; mA
